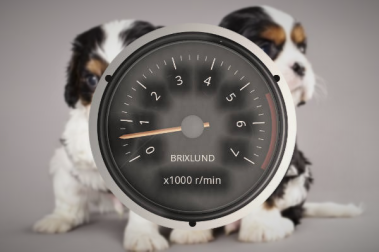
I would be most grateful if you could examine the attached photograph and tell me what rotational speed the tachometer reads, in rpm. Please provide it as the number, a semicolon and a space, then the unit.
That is 600; rpm
